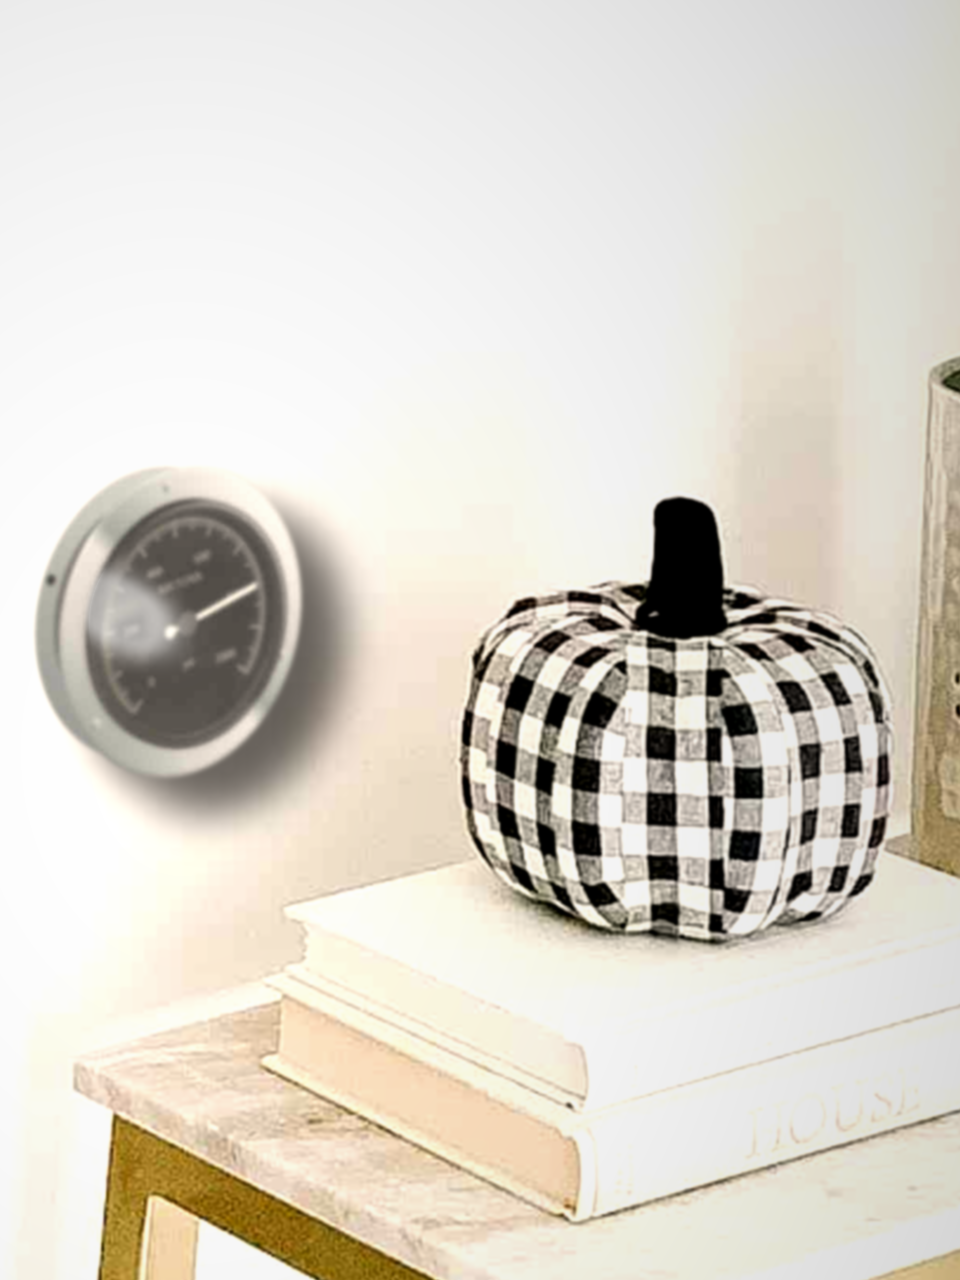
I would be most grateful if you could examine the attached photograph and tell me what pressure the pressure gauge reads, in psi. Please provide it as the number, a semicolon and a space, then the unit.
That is 800; psi
